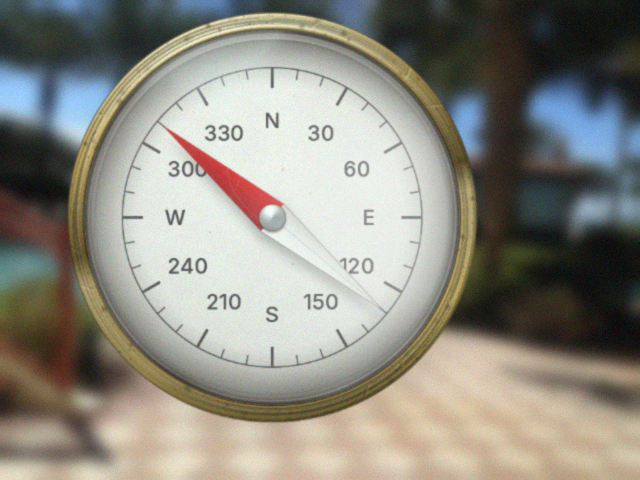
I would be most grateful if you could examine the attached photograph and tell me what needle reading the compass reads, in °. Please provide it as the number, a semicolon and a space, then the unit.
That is 310; °
